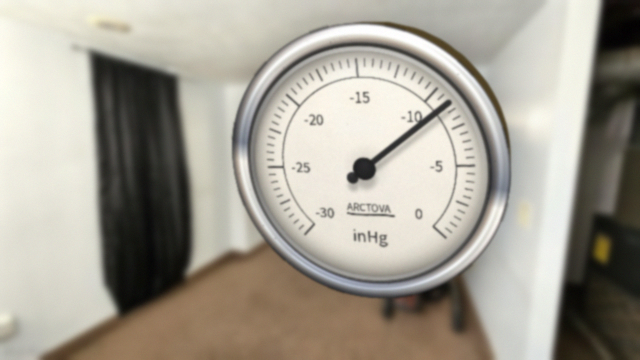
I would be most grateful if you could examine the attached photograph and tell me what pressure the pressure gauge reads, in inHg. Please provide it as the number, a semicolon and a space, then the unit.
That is -9; inHg
